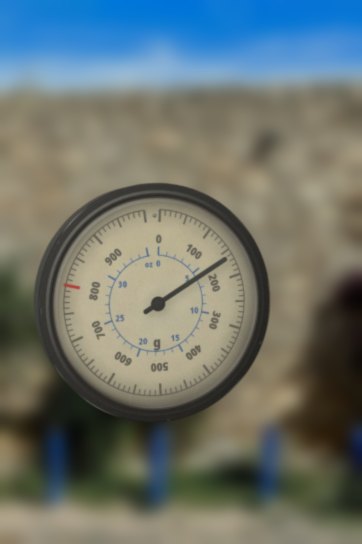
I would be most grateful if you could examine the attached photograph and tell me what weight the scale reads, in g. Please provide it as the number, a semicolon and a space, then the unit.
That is 160; g
